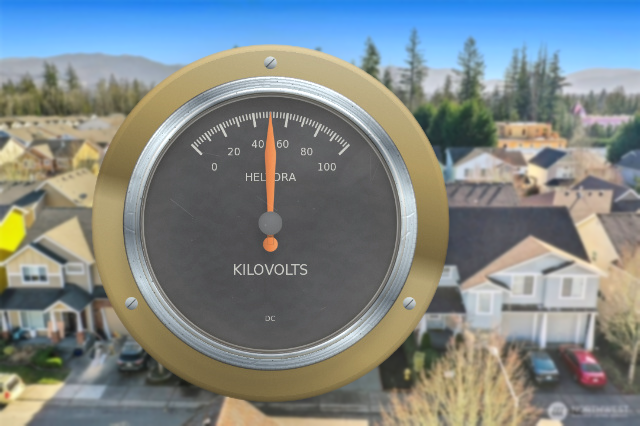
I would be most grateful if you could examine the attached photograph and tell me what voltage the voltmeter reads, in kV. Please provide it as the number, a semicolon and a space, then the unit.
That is 50; kV
